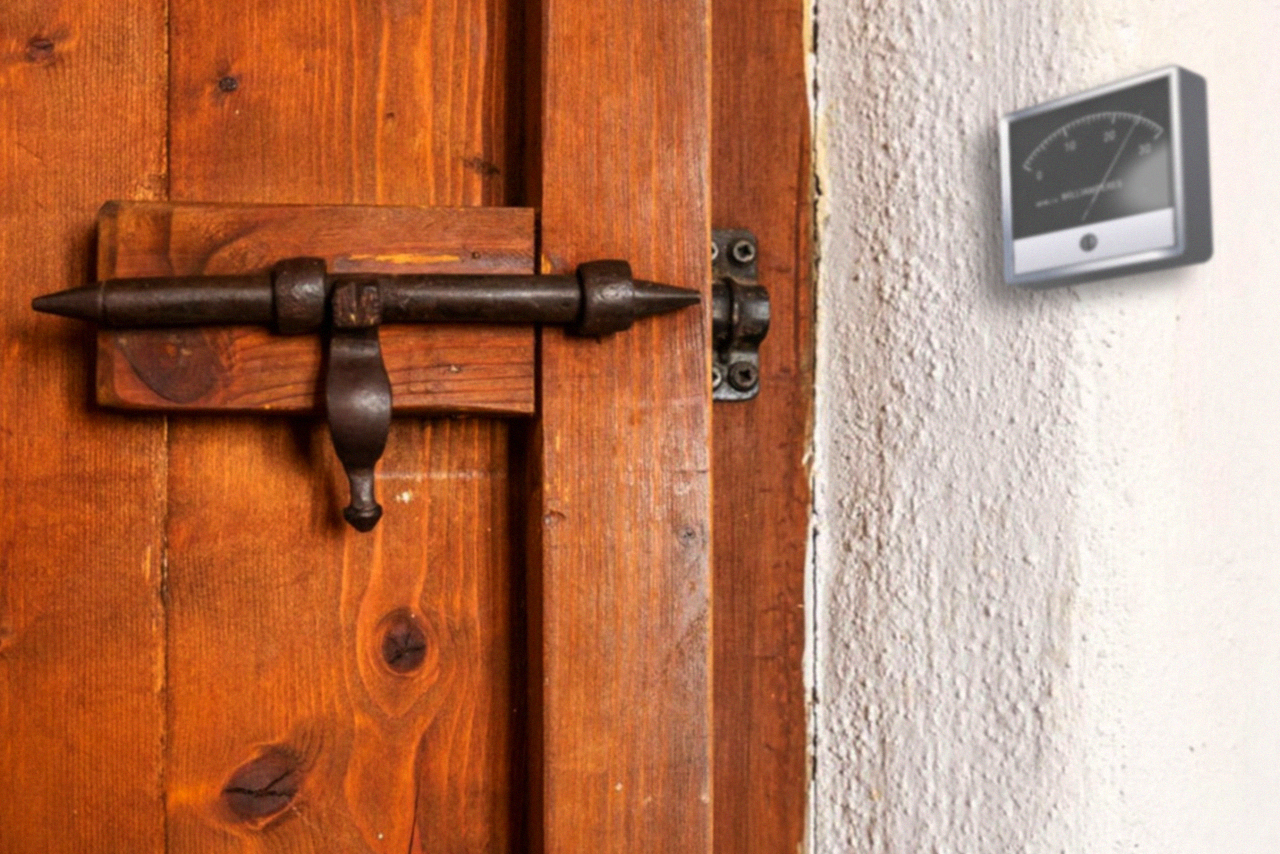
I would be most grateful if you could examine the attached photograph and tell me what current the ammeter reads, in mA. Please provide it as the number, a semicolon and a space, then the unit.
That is 25; mA
